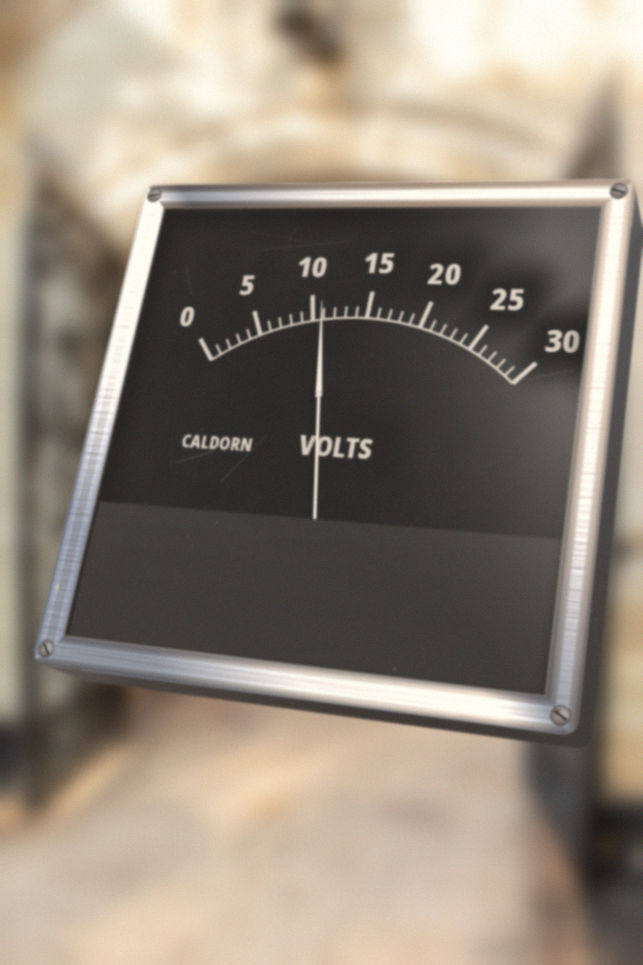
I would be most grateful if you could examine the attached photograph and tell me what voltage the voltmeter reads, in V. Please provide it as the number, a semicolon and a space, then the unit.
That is 11; V
